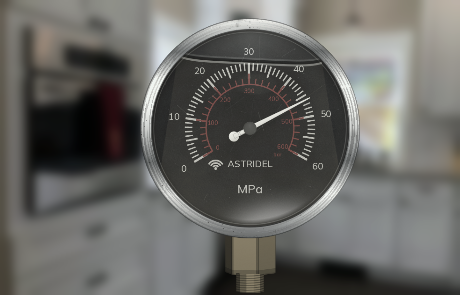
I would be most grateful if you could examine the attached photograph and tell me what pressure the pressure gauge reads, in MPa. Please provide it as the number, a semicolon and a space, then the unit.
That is 46; MPa
